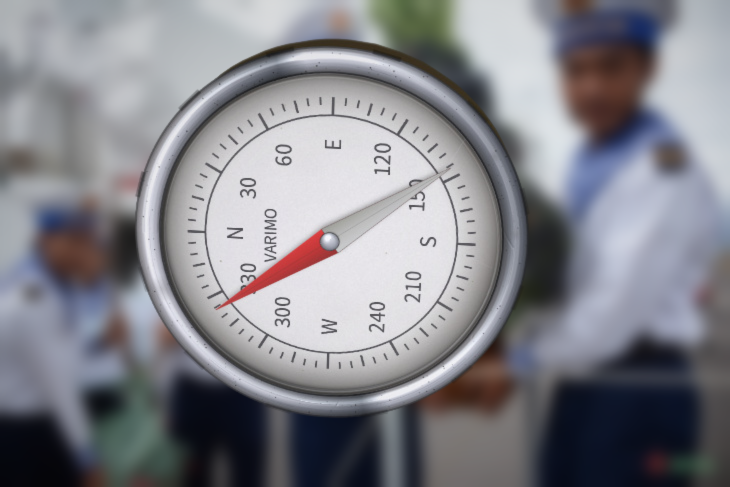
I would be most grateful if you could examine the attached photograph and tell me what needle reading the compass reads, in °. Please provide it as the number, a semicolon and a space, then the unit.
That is 325; °
